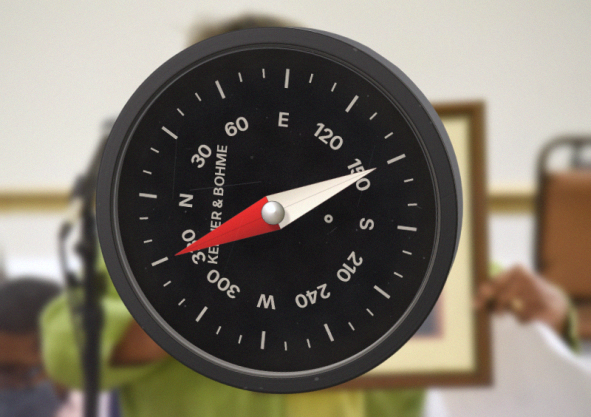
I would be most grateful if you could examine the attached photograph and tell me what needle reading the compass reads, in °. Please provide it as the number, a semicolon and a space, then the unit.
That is 330; °
